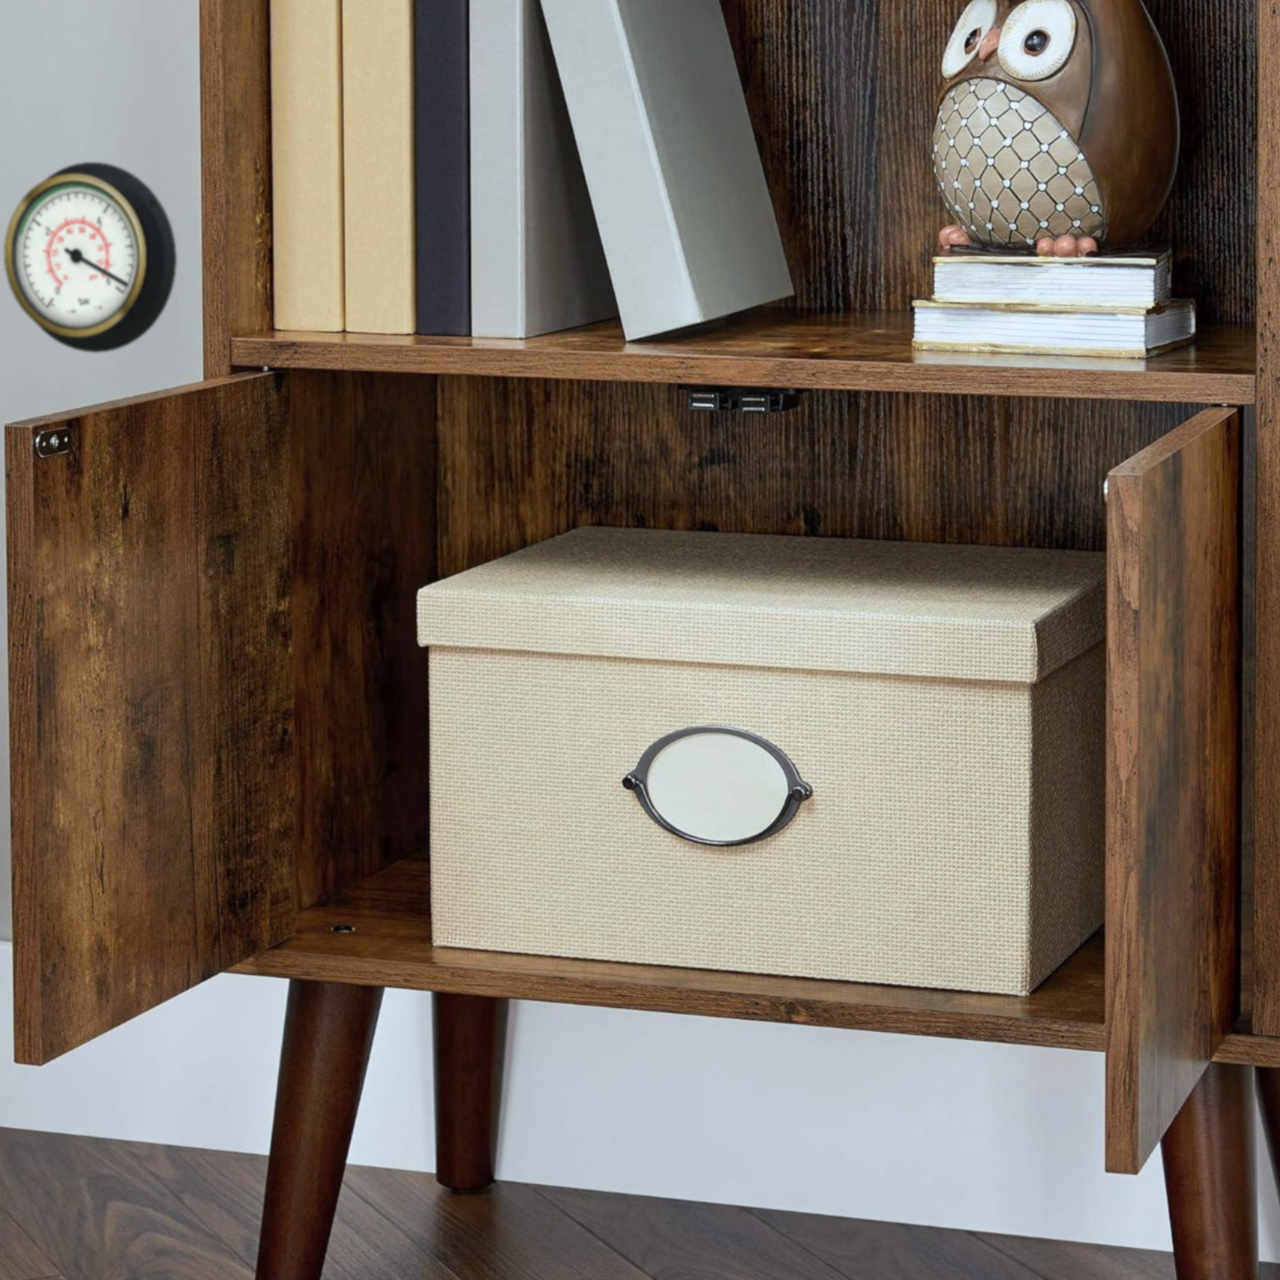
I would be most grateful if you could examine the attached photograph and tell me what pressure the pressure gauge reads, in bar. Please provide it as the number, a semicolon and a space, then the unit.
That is 5.8; bar
